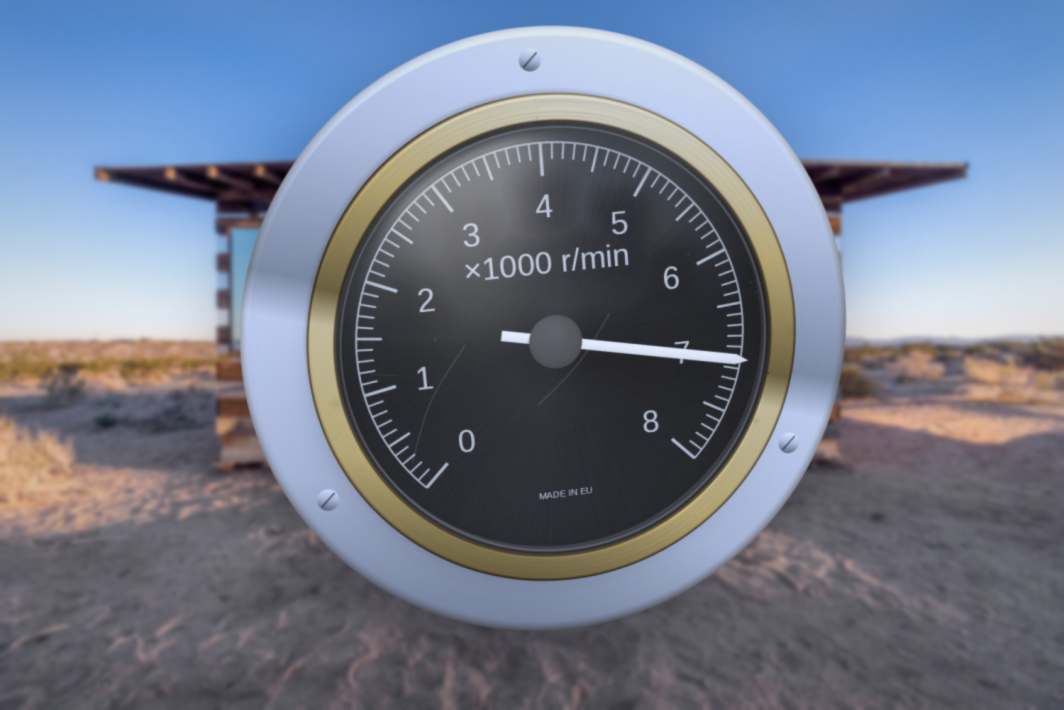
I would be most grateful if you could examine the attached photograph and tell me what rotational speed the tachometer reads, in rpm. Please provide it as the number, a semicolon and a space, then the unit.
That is 7000; rpm
